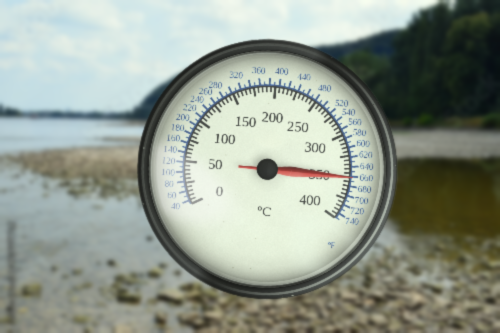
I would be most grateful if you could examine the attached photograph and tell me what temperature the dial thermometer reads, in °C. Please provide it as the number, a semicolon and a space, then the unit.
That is 350; °C
